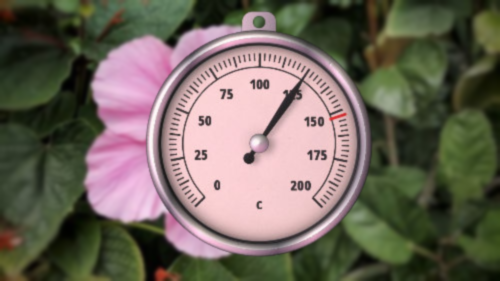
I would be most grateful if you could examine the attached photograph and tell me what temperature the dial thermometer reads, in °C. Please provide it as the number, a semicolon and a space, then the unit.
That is 125; °C
